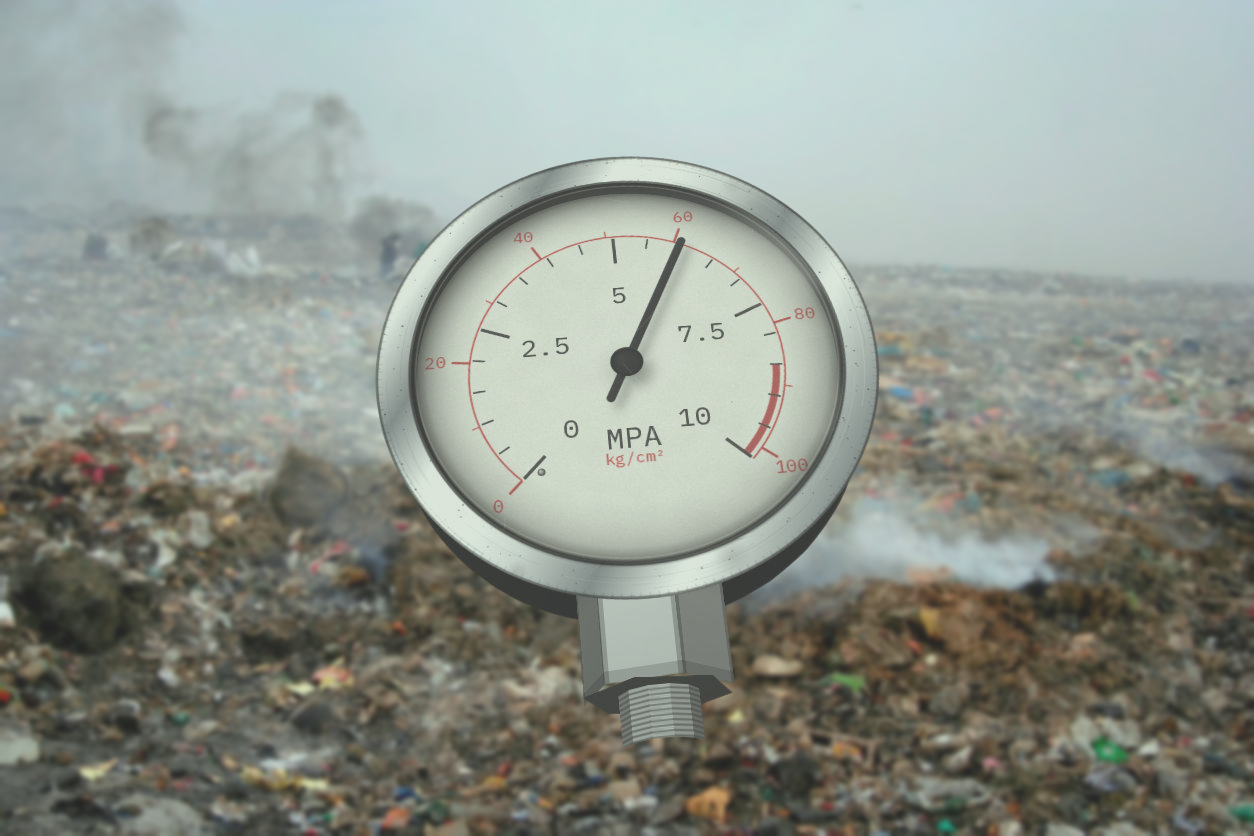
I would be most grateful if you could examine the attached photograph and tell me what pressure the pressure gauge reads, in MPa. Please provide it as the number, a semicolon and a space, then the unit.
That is 6; MPa
